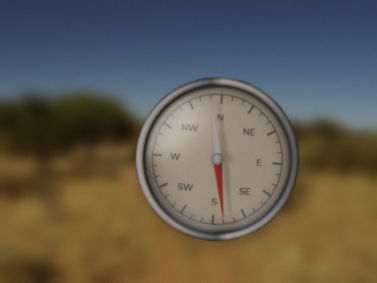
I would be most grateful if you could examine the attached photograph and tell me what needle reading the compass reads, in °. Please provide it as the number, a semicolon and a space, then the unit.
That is 170; °
